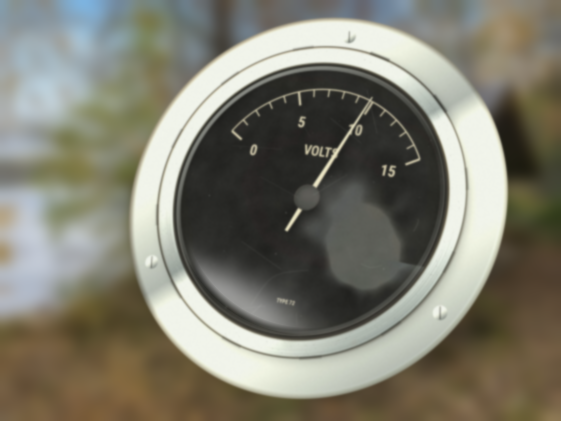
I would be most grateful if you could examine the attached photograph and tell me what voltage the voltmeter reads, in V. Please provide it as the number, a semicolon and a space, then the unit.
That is 10; V
